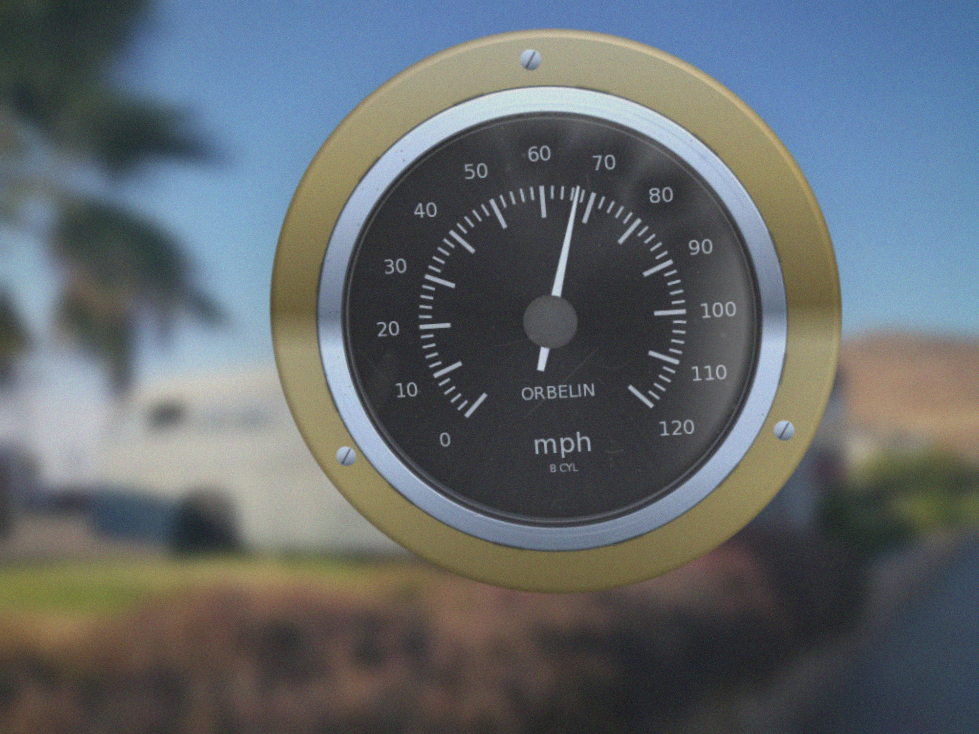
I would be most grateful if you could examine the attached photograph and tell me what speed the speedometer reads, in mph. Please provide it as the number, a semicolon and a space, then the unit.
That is 67; mph
